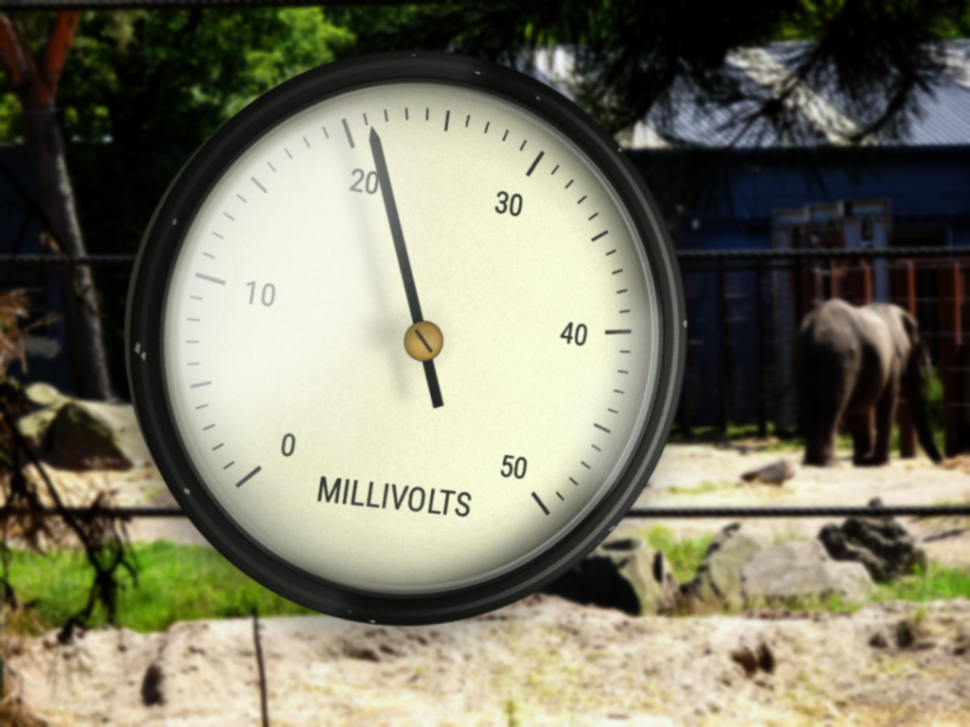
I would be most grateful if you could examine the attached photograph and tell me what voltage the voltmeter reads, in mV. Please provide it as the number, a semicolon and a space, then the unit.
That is 21; mV
